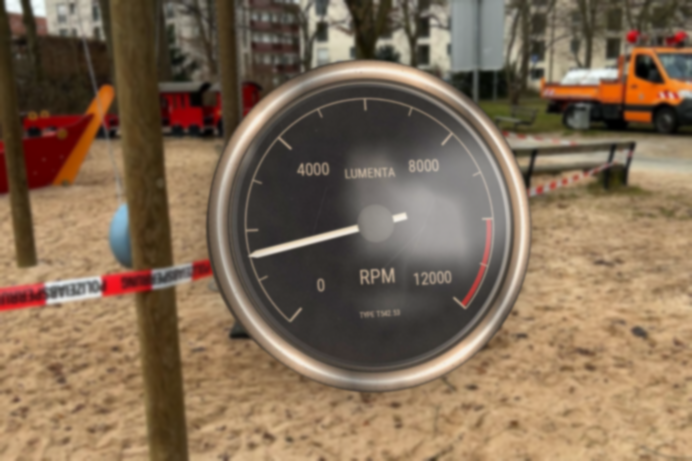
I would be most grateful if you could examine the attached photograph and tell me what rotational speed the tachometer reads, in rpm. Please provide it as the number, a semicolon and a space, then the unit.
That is 1500; rpm
